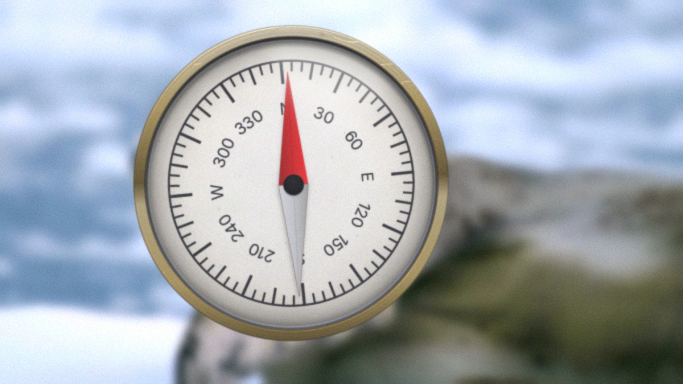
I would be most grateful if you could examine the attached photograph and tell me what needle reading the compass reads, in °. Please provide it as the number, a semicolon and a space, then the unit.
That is 2.5; °
